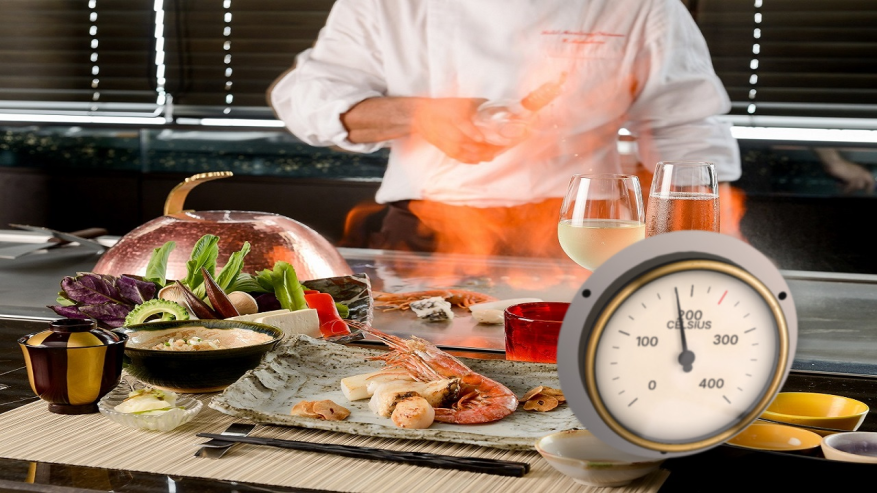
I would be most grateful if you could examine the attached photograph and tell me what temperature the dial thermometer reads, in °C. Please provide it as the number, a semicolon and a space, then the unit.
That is 180; °C
